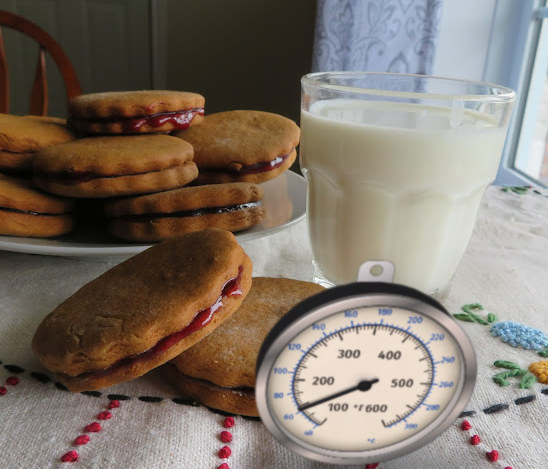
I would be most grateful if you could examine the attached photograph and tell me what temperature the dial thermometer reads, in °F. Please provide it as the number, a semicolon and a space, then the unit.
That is 150; °F
